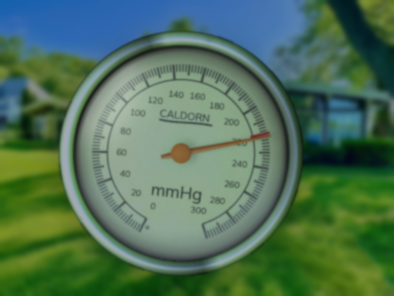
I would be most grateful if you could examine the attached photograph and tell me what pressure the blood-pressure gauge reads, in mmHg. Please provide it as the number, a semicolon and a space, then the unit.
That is 220; mmHg
